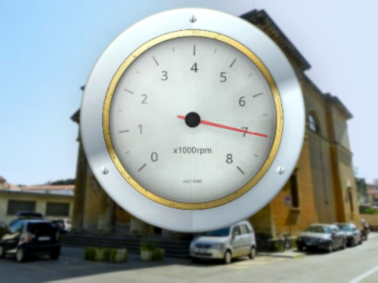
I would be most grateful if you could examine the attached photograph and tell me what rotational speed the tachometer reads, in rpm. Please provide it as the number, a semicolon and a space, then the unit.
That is 7000; rpm
